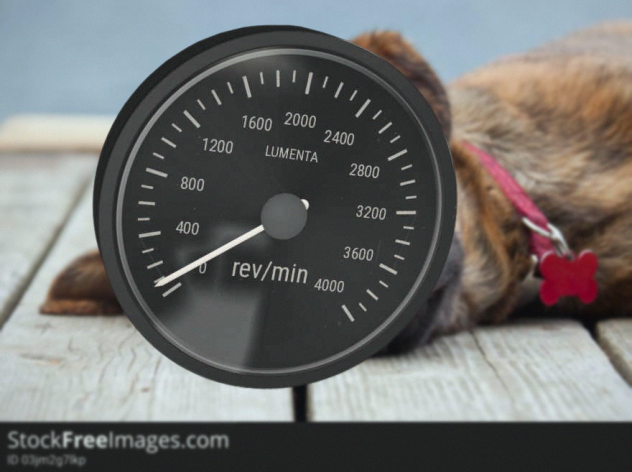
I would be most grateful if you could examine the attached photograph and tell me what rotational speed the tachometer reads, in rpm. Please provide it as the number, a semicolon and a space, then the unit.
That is 100; rpm
